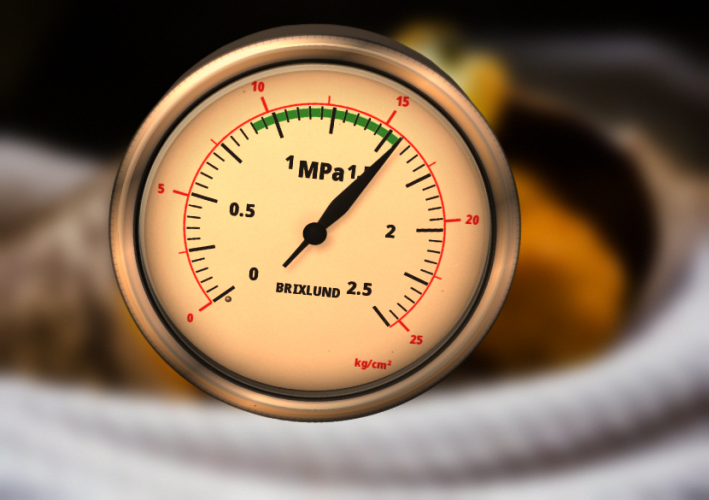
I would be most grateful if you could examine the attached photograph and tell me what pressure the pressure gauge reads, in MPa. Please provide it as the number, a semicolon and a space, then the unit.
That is 1.55; MPa
